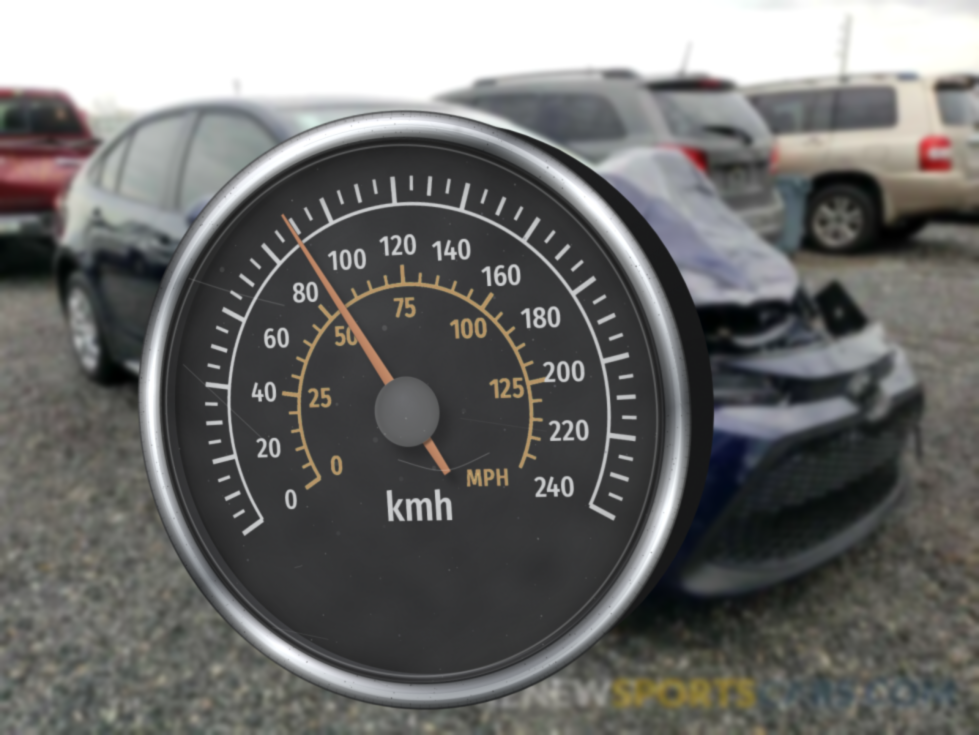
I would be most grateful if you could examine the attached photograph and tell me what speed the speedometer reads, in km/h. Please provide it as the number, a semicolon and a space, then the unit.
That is 90; km/h
